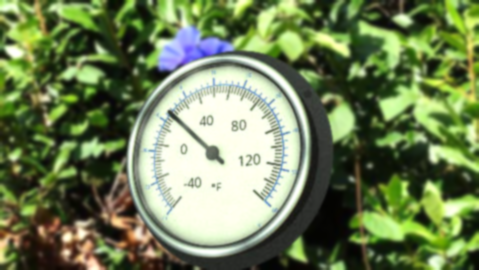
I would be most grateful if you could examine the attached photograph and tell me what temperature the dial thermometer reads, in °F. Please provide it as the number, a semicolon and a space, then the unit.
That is 20; °F
